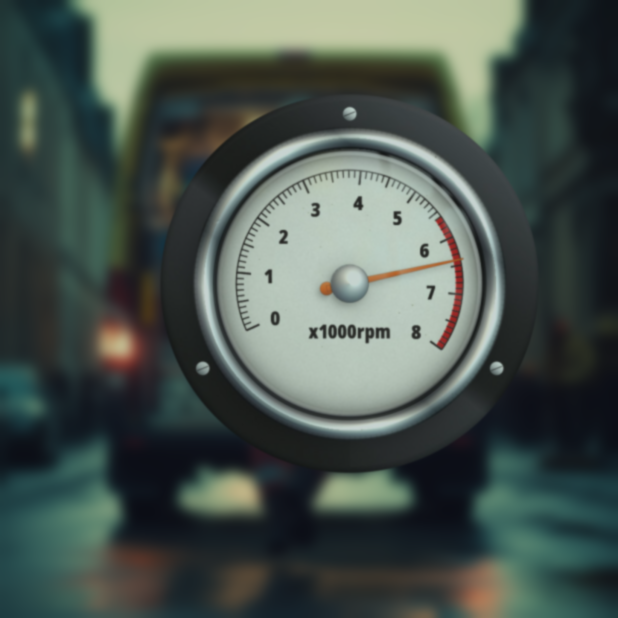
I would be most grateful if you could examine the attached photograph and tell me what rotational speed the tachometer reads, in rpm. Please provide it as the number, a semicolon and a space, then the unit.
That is 6400; rpm
